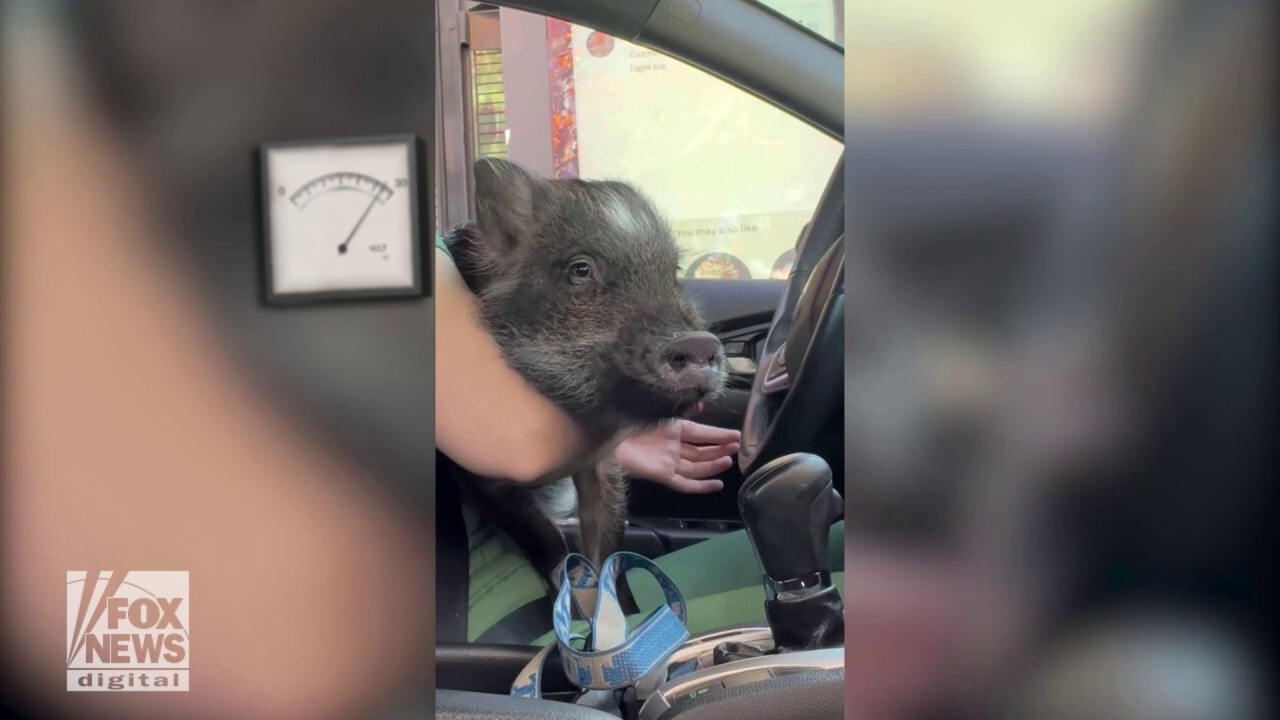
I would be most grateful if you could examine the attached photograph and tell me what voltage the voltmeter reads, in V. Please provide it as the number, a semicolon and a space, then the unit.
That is 27.5; V
